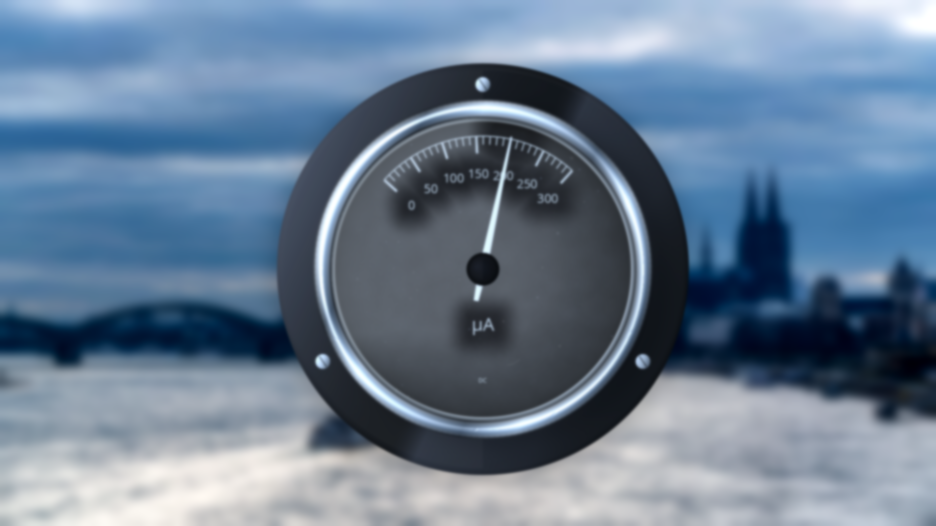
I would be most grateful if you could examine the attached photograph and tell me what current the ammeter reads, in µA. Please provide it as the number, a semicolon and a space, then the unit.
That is 200; µA
